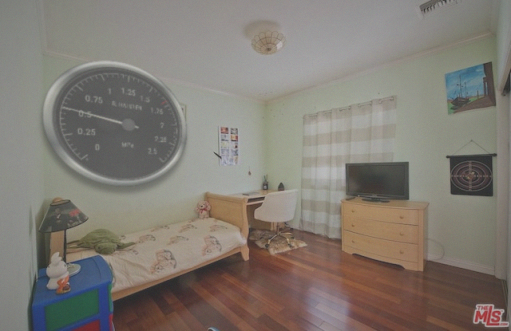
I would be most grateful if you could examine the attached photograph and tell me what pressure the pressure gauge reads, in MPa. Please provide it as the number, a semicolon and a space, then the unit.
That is 0.5; MPa
